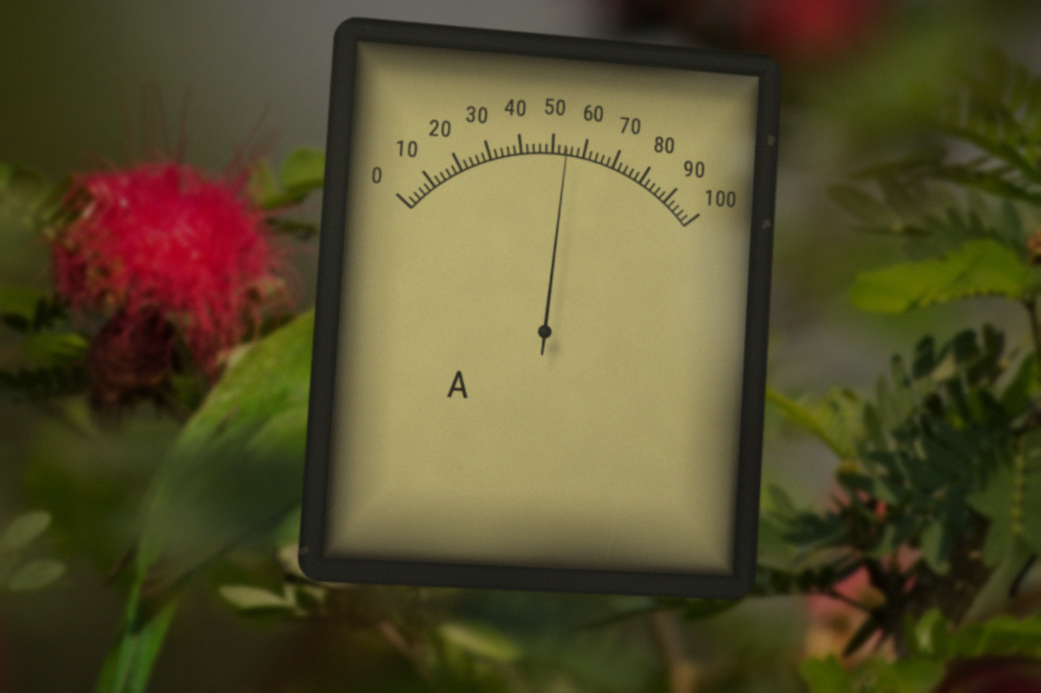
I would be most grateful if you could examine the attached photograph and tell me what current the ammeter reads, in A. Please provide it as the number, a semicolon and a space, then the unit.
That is 54; A
